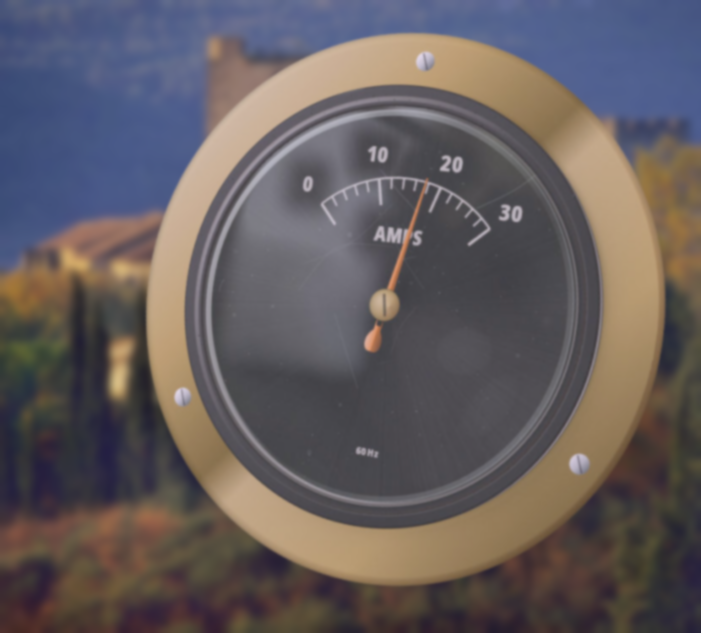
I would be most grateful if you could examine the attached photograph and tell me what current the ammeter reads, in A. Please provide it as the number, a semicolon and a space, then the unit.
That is 18; A
